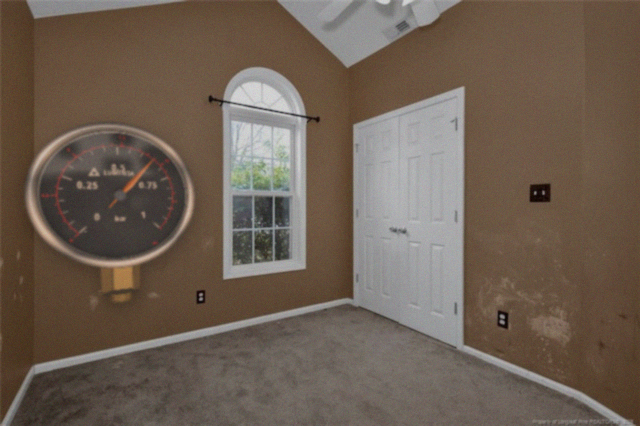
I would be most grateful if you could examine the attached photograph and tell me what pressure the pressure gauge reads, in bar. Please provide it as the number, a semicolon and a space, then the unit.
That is 0.65; bar
